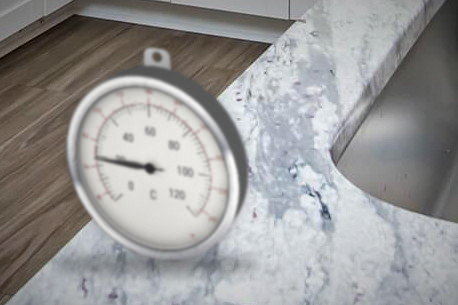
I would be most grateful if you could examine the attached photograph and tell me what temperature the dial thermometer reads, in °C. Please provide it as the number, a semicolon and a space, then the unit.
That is 20; °C
